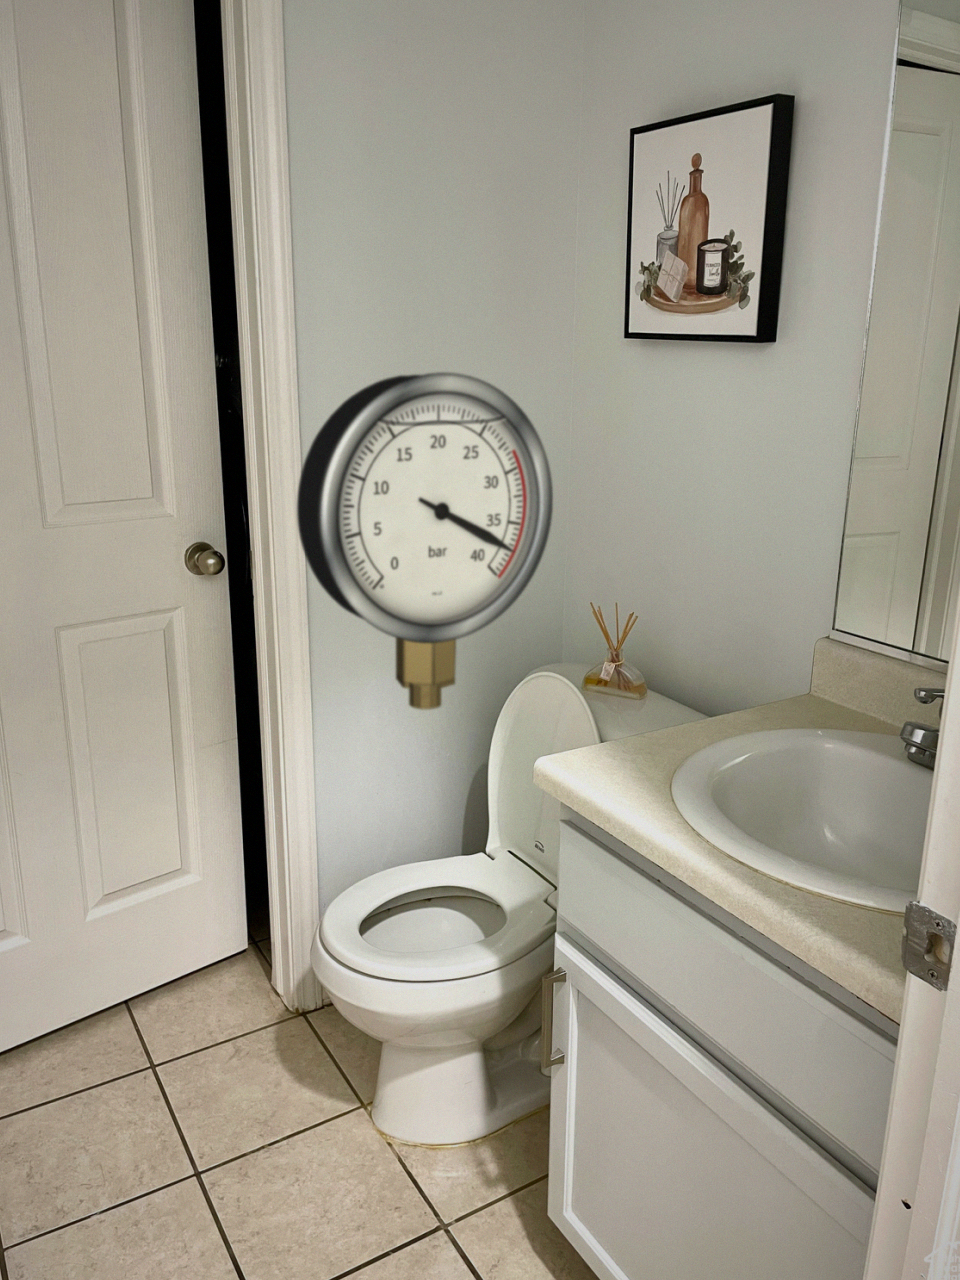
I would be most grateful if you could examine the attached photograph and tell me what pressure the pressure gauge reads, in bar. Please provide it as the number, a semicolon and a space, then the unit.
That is 37.5; bar
